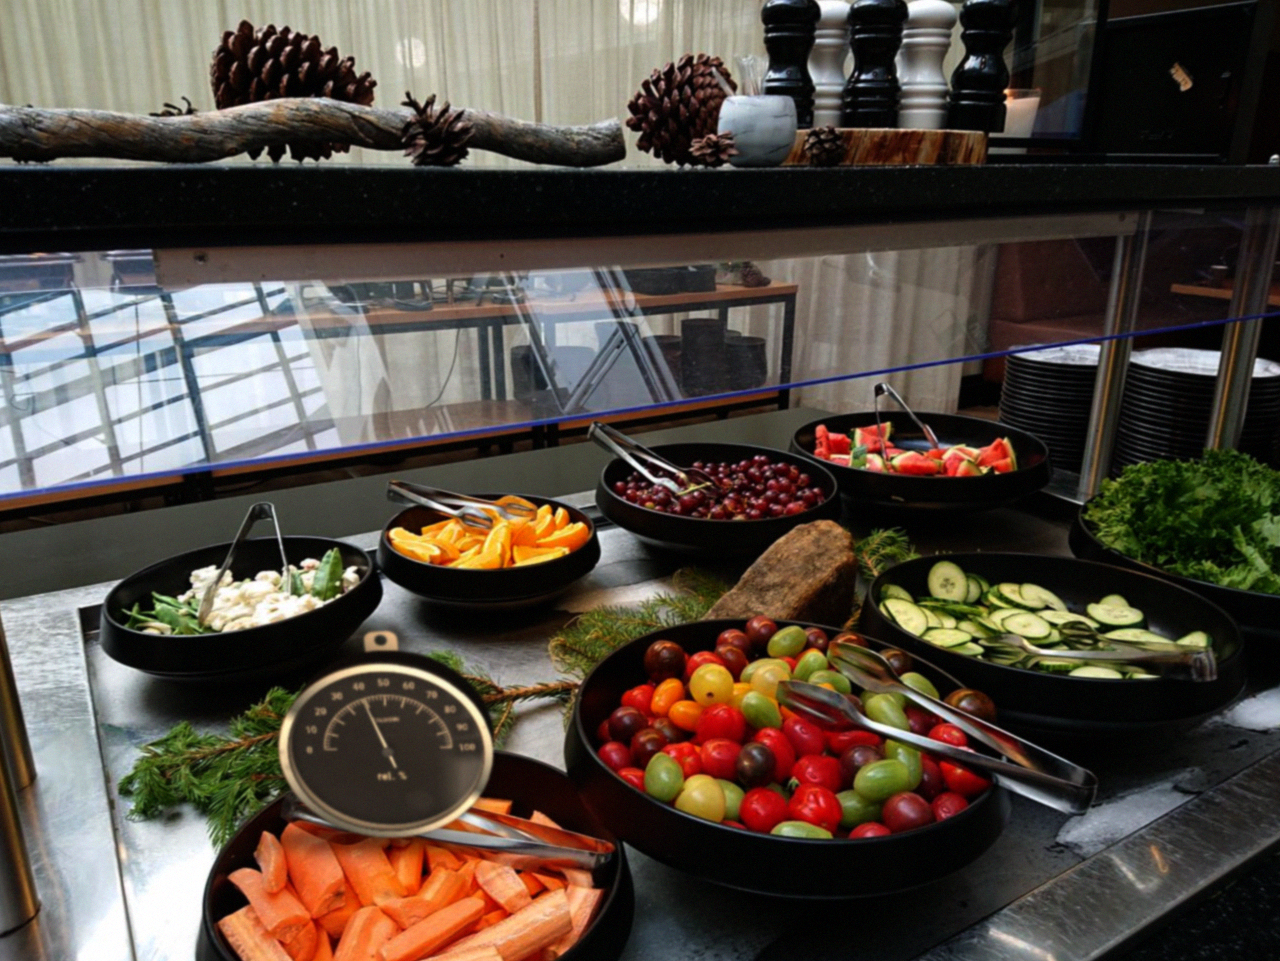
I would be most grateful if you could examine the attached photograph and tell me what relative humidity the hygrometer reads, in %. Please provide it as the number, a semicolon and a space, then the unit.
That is 40; %
